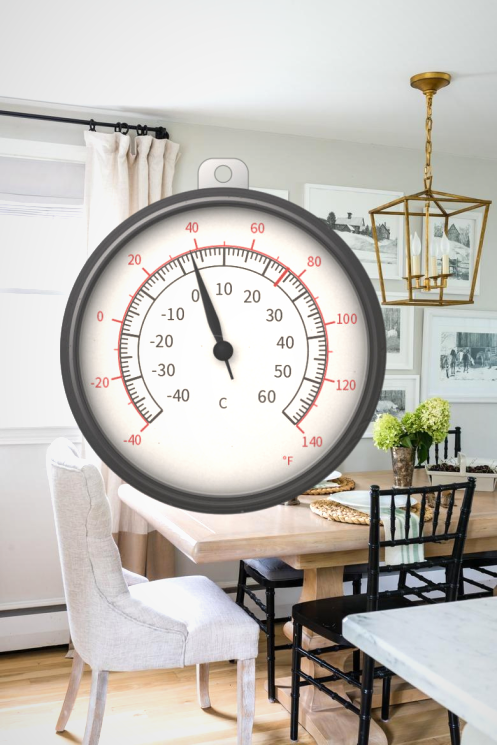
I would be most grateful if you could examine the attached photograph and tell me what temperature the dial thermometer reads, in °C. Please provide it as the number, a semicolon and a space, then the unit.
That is 3; °C
